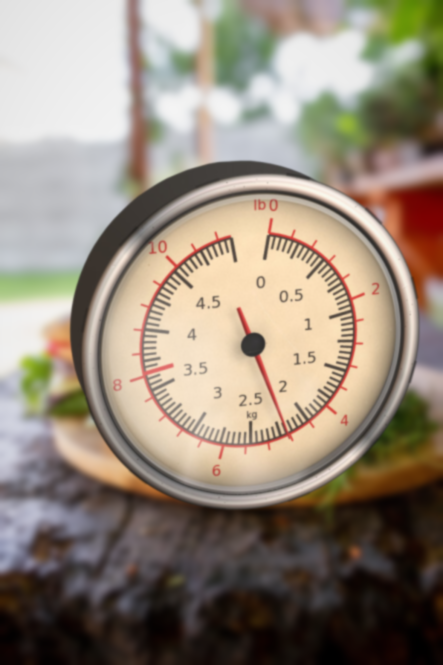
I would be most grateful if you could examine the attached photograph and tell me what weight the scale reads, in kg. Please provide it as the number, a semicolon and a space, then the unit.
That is 2.2; kg
